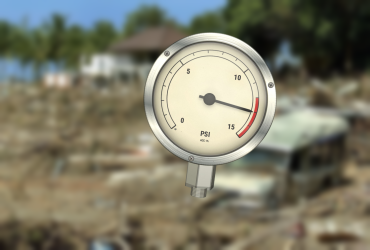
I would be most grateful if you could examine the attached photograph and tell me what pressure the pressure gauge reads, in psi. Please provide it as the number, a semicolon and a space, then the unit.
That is 13; psi
